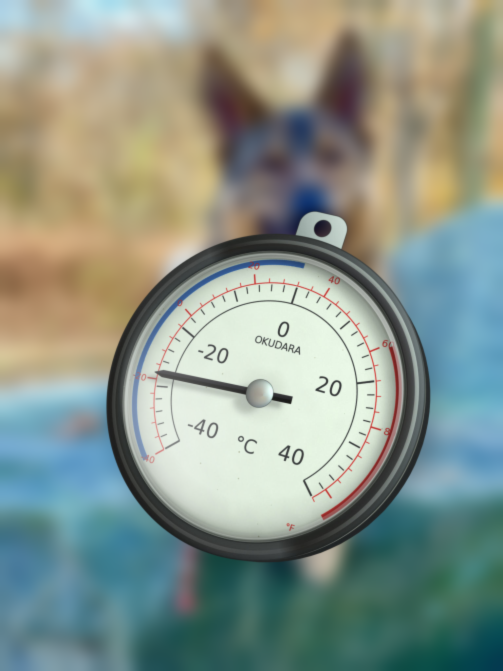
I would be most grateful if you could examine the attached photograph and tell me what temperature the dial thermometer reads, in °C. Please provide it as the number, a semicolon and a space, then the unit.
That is -28; °C
